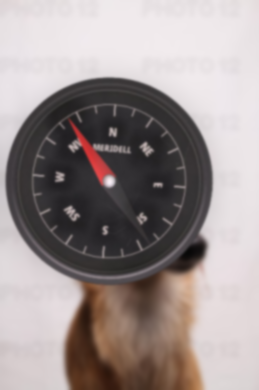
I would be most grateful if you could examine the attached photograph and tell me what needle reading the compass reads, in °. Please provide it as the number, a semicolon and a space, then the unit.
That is 322.5; °
